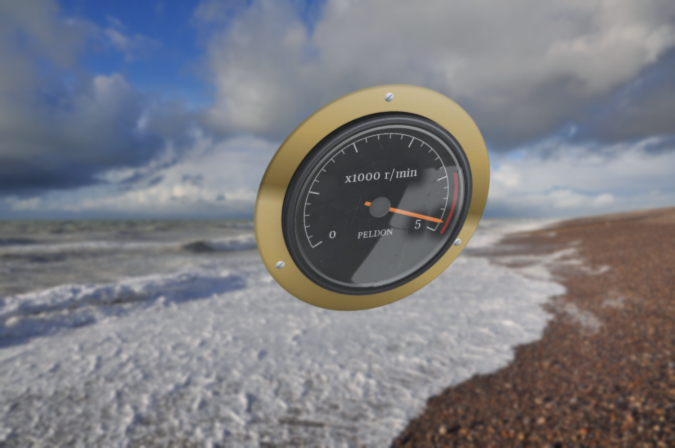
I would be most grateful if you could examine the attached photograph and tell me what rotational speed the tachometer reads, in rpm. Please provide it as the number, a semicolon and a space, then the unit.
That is 4800; rpm
